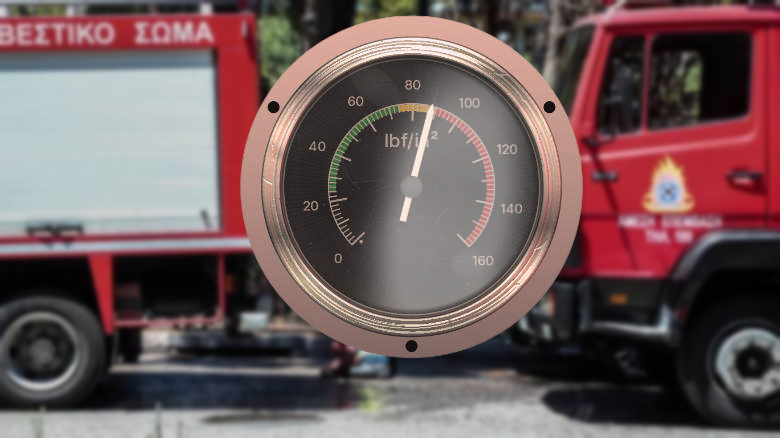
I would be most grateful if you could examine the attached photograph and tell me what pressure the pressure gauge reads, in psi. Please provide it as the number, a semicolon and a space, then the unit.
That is 88; psi
